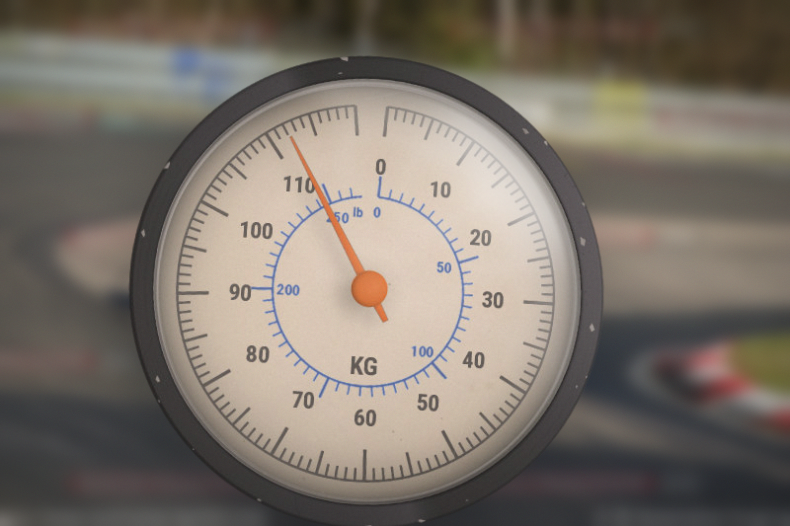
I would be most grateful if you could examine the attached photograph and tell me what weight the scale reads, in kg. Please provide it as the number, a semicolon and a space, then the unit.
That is 112; kg
